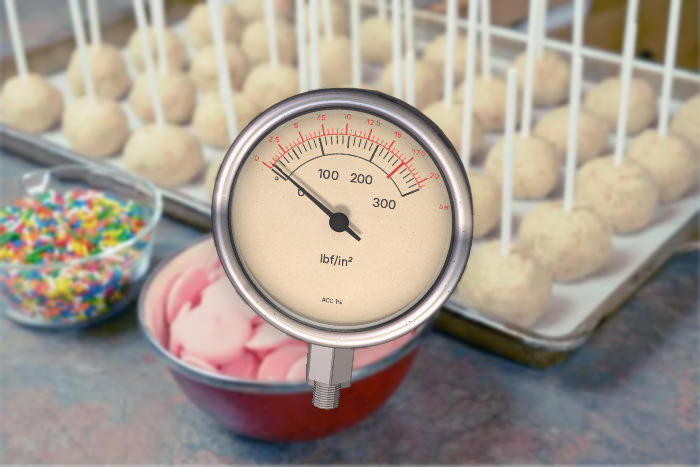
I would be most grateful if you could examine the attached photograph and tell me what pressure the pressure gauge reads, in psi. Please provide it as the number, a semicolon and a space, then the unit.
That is 10; psi
